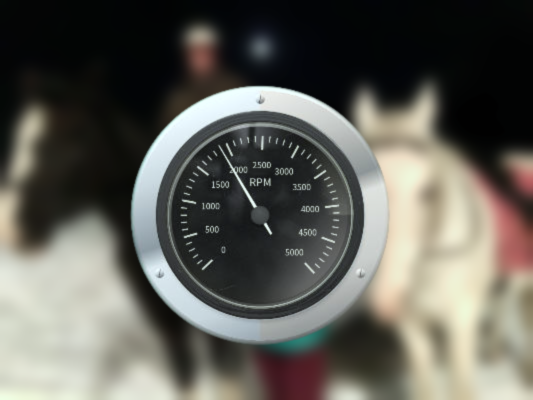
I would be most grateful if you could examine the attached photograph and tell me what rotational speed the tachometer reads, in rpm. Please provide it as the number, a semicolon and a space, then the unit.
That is 1900; rpm
